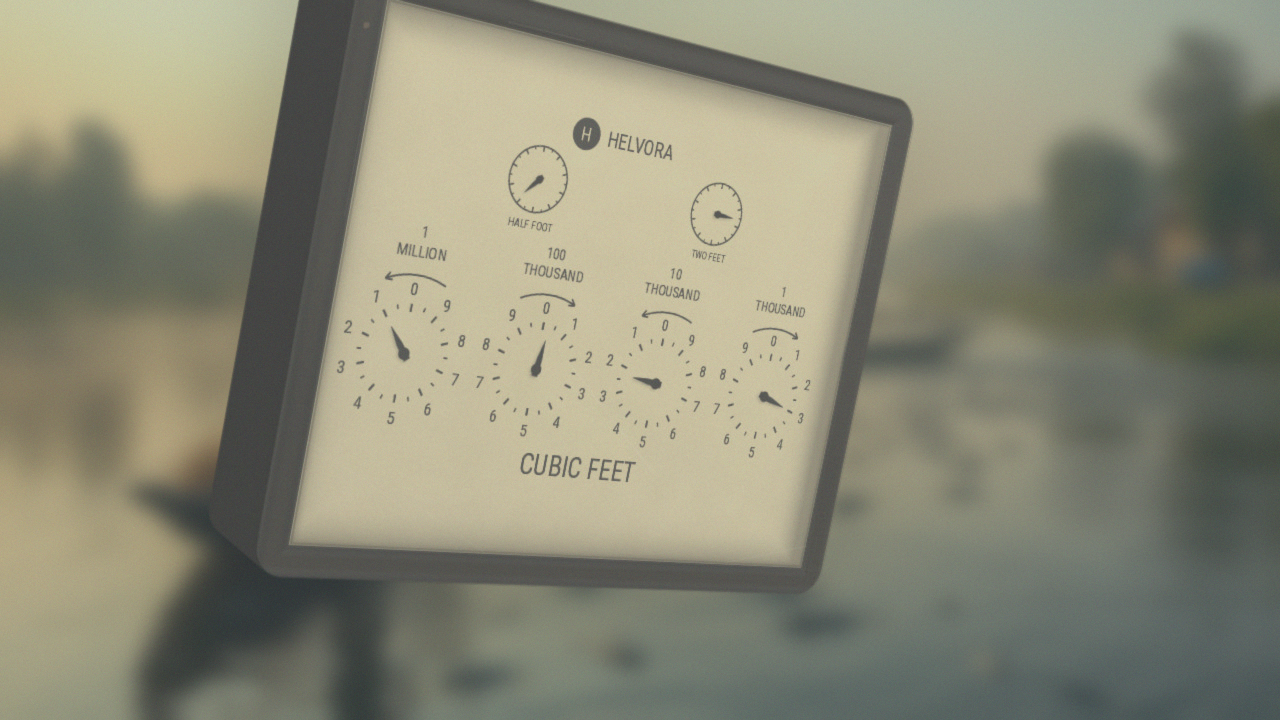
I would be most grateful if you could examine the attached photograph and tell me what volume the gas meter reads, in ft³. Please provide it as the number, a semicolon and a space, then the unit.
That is 102300; ft³
